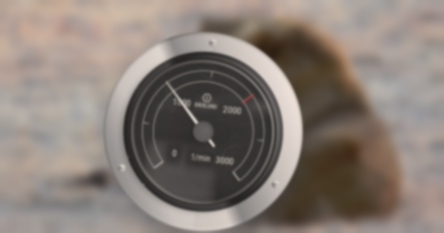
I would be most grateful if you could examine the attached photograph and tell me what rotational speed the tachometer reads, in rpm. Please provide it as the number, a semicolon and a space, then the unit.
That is 1000; rpm
